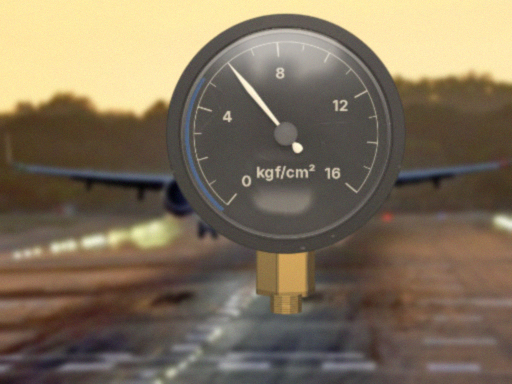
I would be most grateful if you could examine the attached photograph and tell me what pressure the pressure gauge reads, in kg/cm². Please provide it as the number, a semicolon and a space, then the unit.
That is 6; kg/cm²
